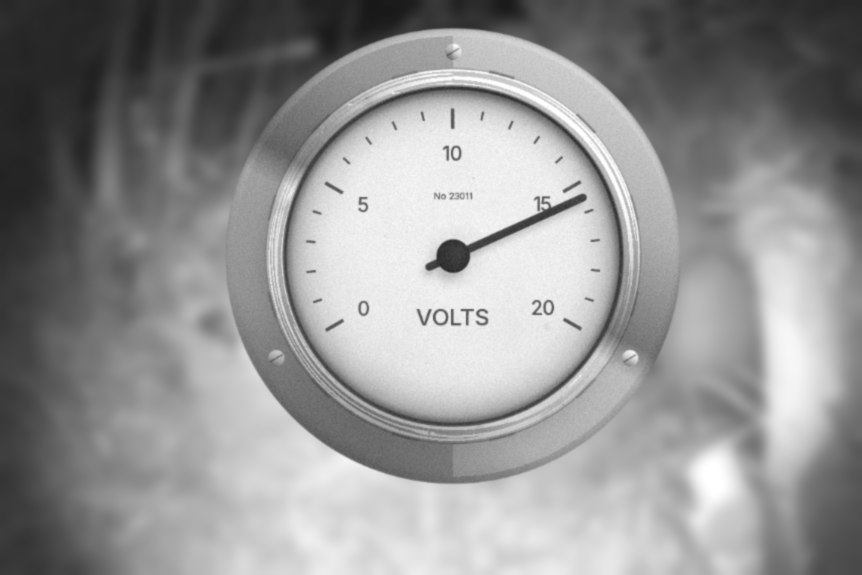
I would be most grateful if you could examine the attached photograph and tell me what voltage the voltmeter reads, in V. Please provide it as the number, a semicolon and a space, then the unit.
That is 15.5; V
